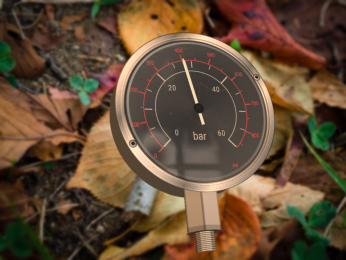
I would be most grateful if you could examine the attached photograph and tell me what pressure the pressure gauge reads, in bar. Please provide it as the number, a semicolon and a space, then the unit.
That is 27.5; bar
